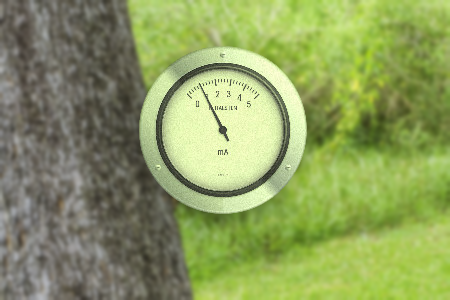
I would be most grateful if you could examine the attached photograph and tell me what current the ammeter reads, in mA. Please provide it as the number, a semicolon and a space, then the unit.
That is 1; mA
